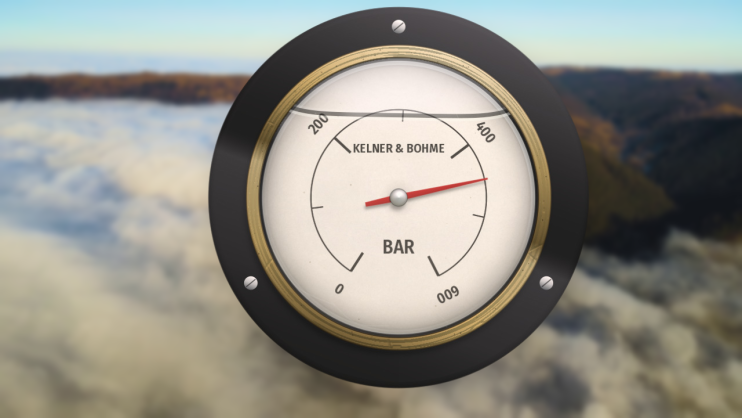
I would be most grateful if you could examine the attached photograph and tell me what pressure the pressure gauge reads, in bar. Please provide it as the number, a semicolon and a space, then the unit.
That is 450; bar
